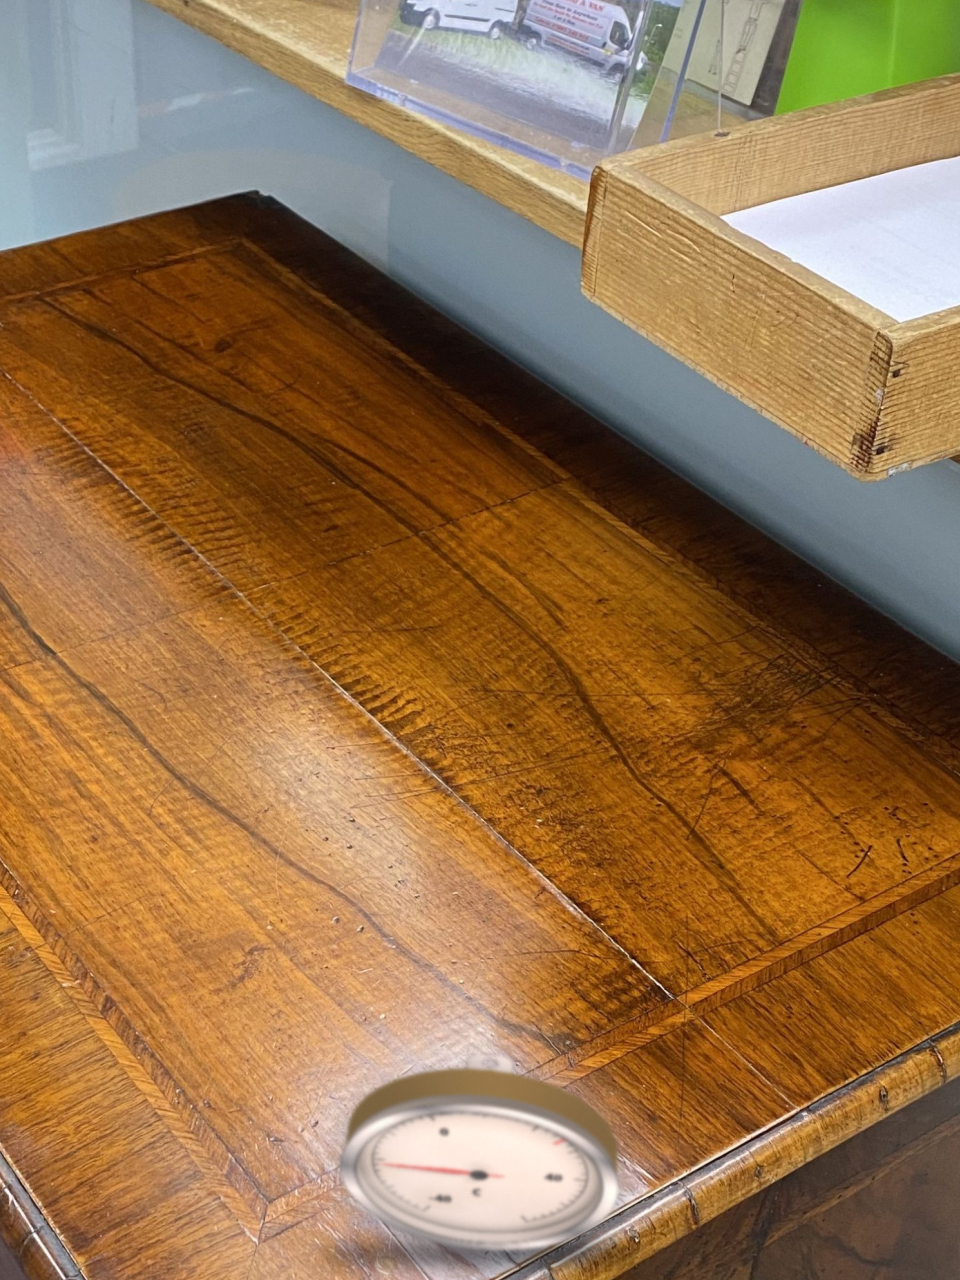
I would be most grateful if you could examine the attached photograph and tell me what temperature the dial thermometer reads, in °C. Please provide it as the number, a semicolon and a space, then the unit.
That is -20; °C
